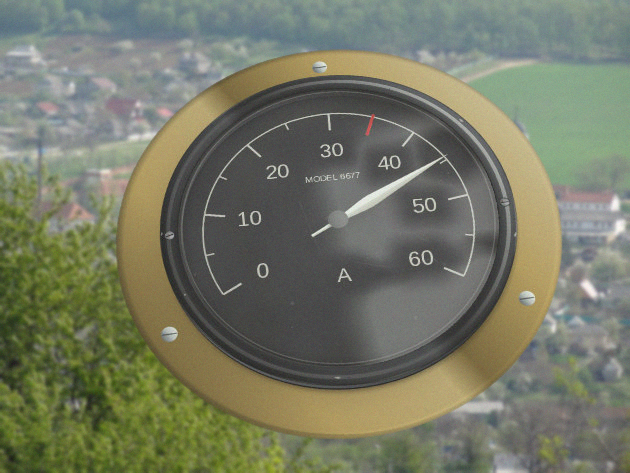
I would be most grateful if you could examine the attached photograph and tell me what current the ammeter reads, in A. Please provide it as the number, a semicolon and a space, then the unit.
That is 45; A
